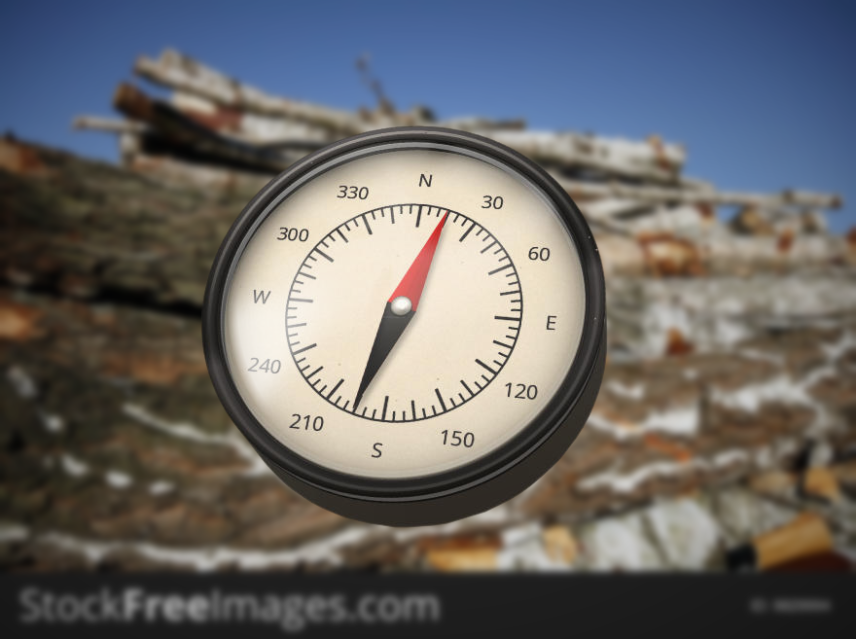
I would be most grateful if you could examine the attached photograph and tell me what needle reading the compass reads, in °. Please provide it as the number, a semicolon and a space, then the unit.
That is 15; °
